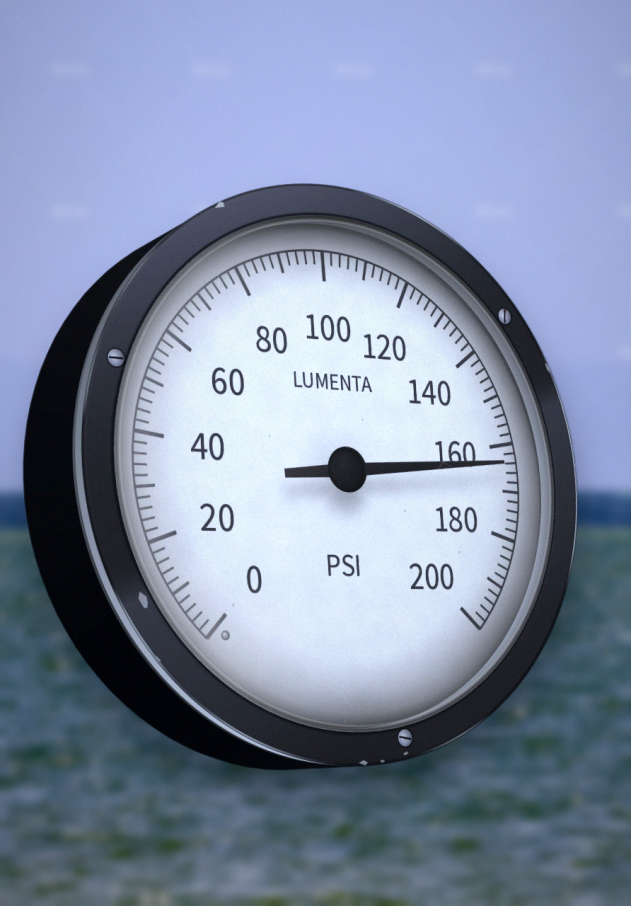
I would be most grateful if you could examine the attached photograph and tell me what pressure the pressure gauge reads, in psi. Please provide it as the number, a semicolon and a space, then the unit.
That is 164; psi
